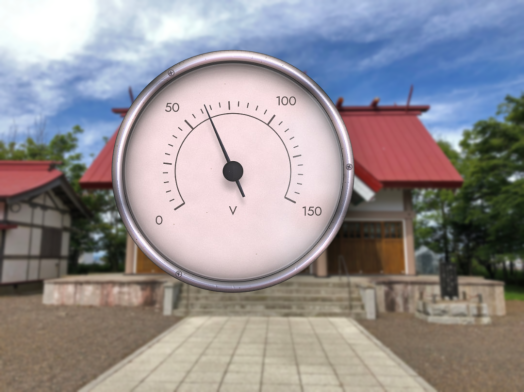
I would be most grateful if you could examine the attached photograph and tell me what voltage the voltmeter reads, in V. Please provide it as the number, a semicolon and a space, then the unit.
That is 62.5; V
